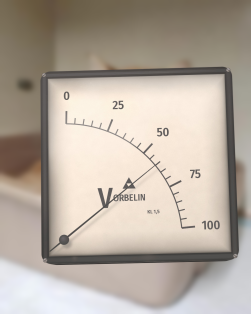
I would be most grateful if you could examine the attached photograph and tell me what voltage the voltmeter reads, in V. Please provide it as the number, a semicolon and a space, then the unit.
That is 60; V
